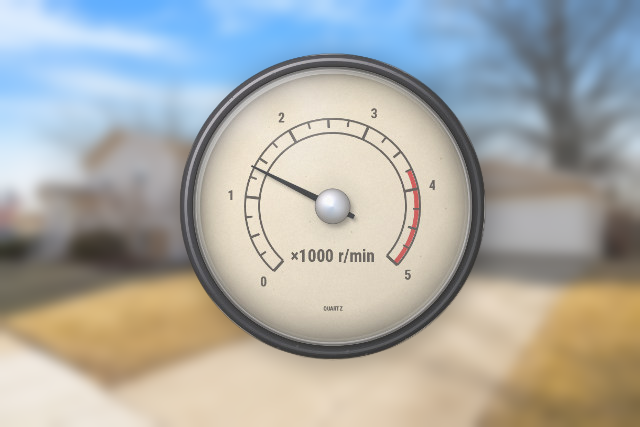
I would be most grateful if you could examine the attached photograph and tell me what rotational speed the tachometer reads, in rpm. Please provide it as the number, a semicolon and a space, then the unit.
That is 1375; rpm
